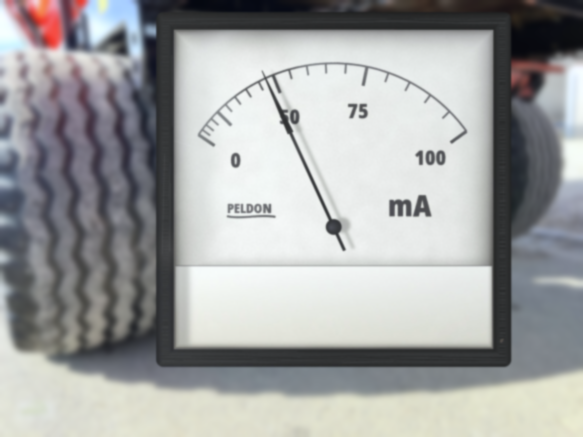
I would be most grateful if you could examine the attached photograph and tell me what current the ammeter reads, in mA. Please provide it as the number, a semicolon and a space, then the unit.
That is 47.5; mA
